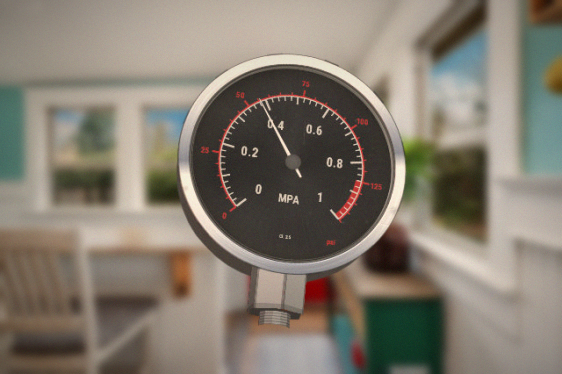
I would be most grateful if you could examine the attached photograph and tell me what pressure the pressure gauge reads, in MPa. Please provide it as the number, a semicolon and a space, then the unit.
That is 0.38; MPa
